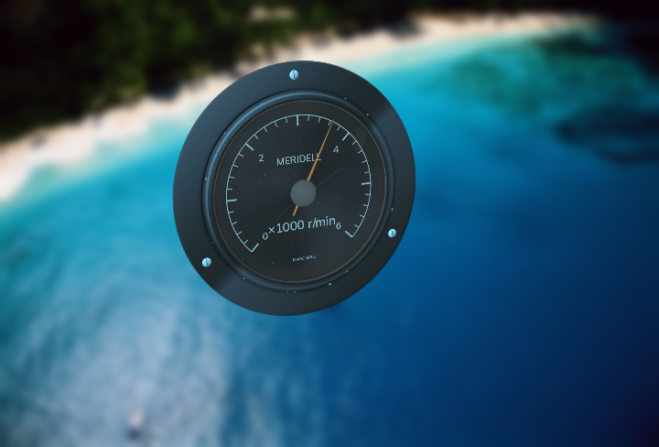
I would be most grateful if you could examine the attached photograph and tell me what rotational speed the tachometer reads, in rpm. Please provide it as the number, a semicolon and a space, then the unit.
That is 3600; rpm
